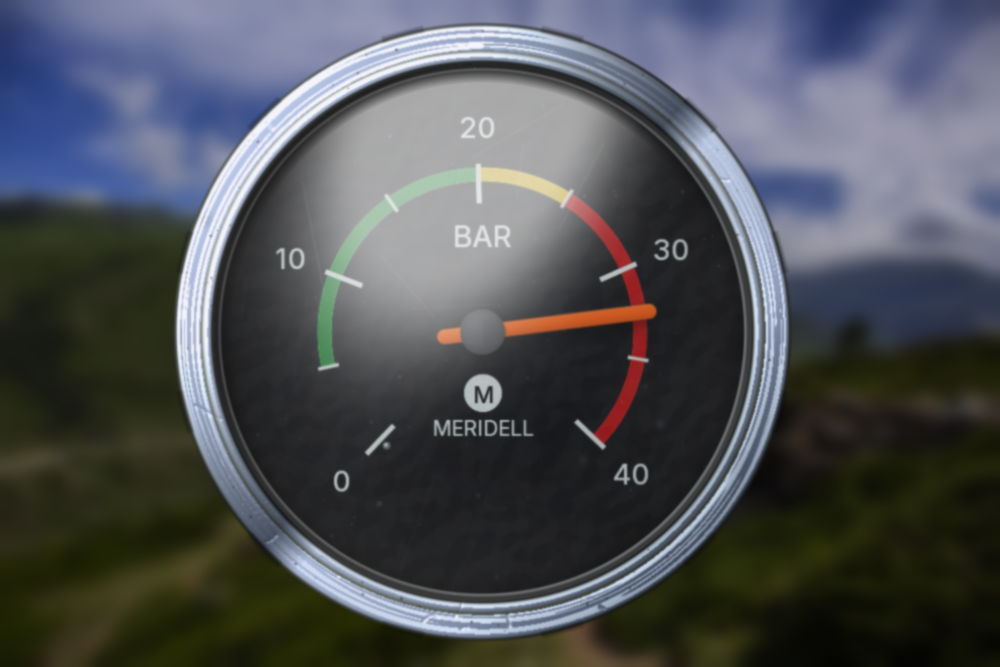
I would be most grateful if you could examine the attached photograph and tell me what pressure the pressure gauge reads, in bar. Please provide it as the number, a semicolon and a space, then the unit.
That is 32.5; bar
